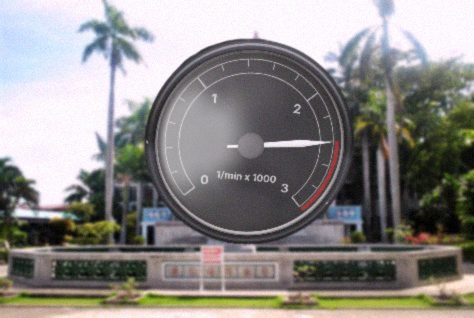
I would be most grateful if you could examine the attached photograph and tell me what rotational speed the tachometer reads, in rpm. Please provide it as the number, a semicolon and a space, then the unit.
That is 2400; rpm
